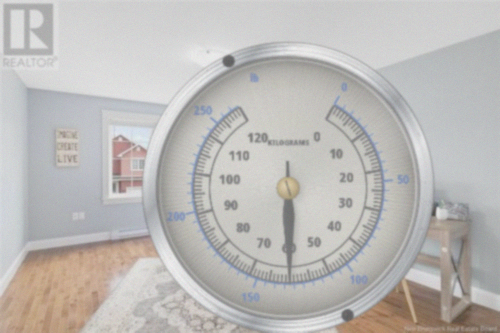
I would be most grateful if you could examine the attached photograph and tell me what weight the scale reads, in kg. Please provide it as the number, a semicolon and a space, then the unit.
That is 60; kg
